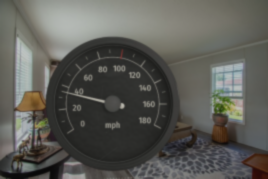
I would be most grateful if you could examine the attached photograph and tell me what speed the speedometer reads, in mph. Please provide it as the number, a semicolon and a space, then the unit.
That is 35; mph
